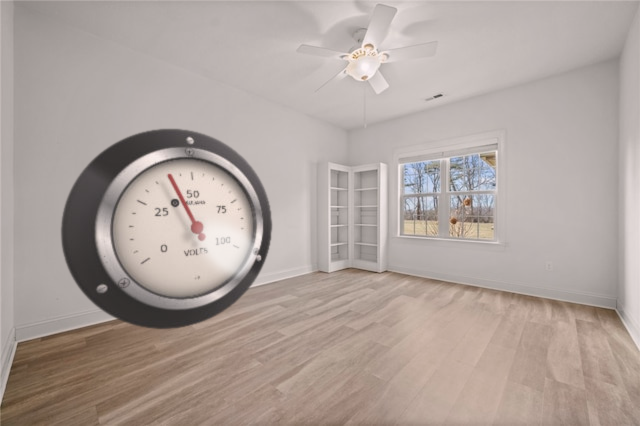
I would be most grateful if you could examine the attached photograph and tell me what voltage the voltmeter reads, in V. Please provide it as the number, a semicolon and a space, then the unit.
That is 40; V
